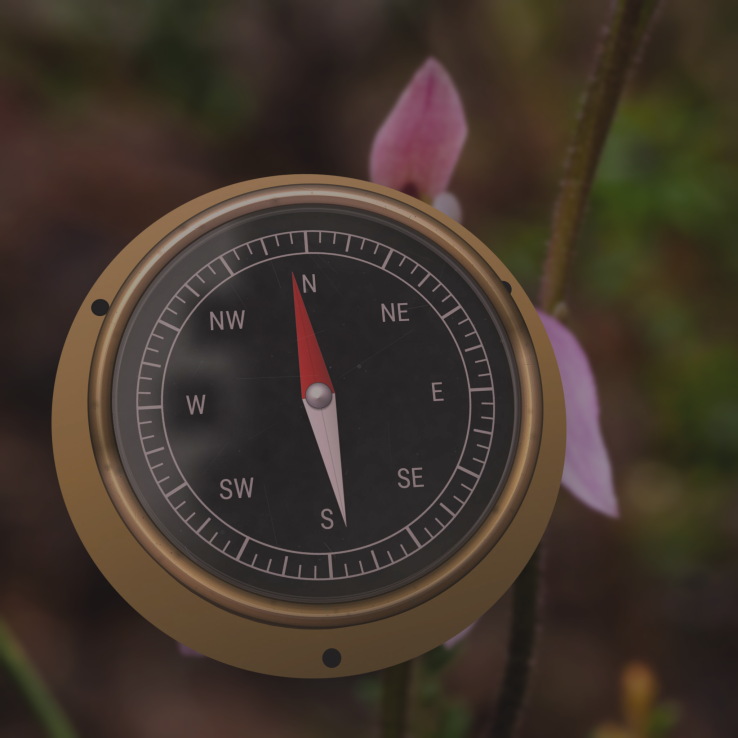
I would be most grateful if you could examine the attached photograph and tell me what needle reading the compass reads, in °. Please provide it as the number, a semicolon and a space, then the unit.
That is 352.5; °
